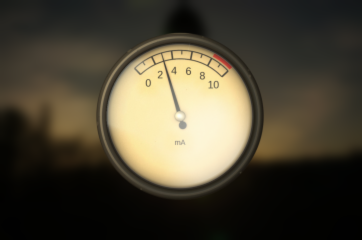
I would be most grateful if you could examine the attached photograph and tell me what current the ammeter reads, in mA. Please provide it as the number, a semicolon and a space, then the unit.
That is 3; mA
